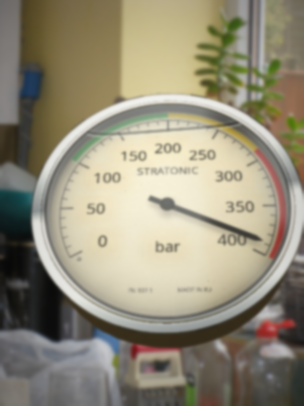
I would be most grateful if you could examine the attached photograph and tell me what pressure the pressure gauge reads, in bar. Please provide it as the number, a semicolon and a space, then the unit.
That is 390; bar
